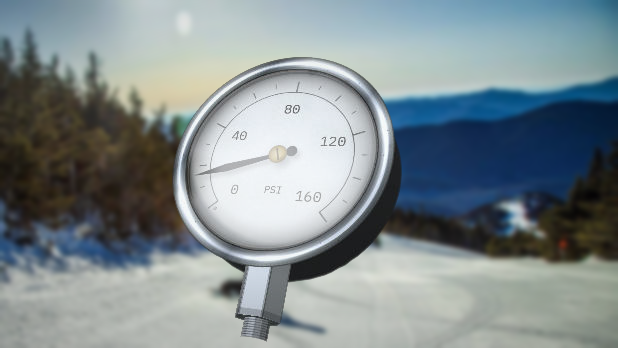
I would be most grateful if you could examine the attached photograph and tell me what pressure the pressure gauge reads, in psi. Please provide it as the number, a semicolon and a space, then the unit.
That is 15; psi
